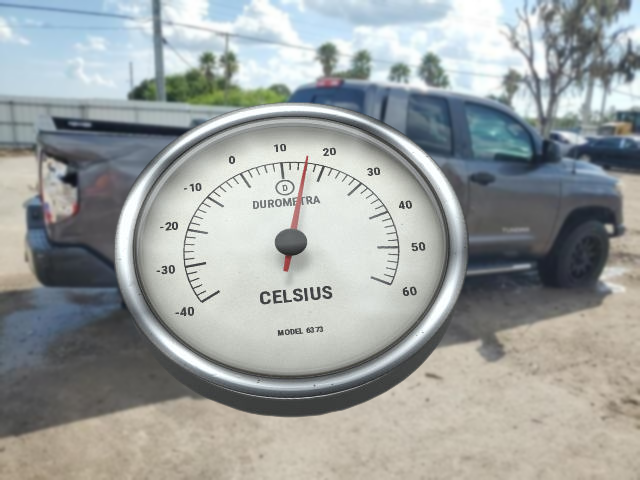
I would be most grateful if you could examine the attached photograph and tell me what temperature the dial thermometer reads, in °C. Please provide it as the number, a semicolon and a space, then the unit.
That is 16; °C
